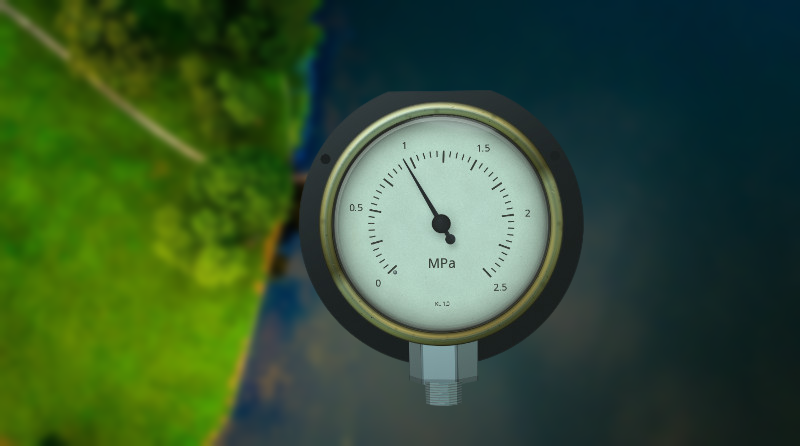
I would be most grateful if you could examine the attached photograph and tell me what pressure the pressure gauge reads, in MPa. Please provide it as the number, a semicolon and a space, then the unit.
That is 0.95; MPa
